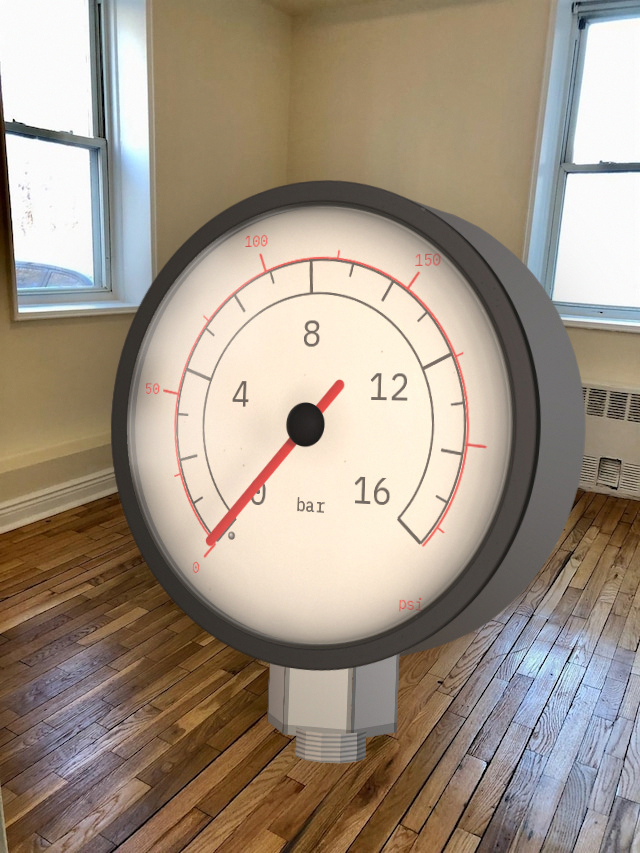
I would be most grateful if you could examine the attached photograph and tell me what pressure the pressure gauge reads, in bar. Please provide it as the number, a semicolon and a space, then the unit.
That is 0; bar
